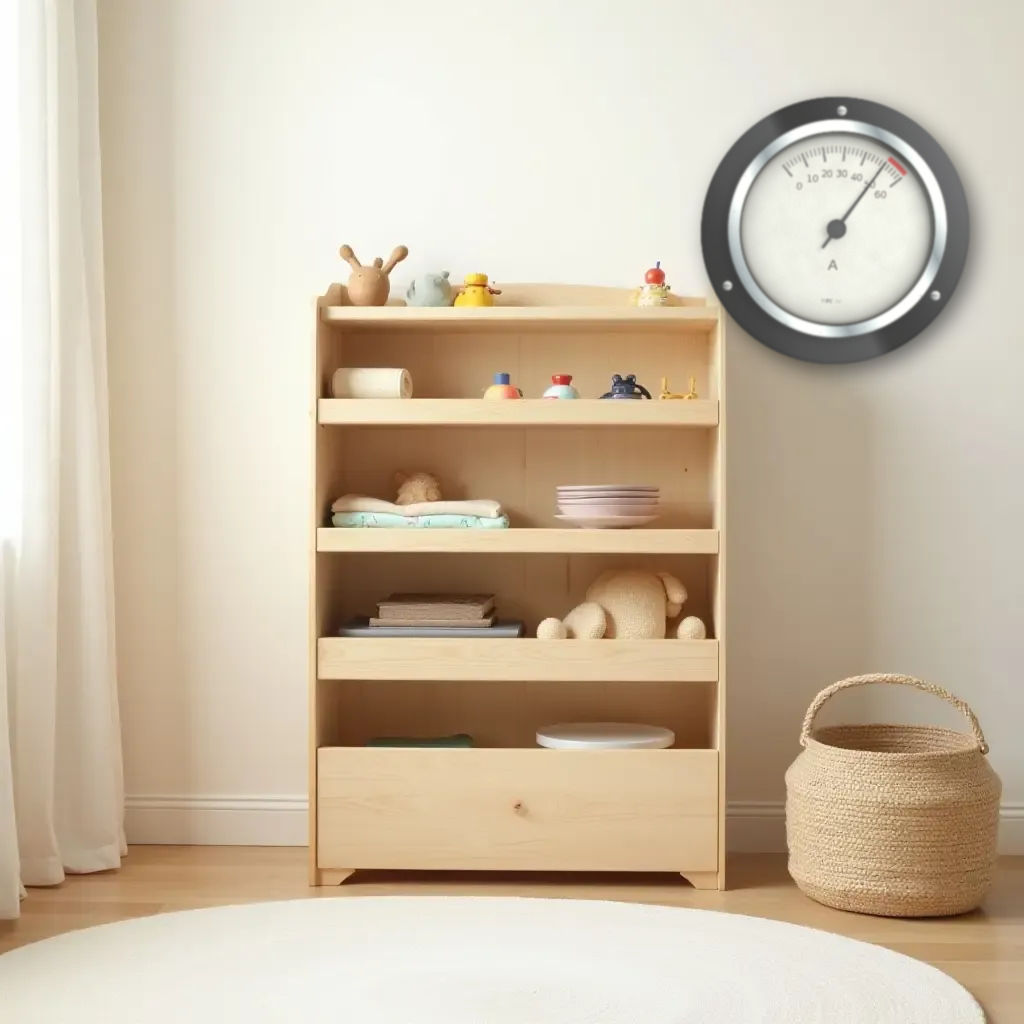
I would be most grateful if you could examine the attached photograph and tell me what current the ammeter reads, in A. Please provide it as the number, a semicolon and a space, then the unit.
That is 50; A
